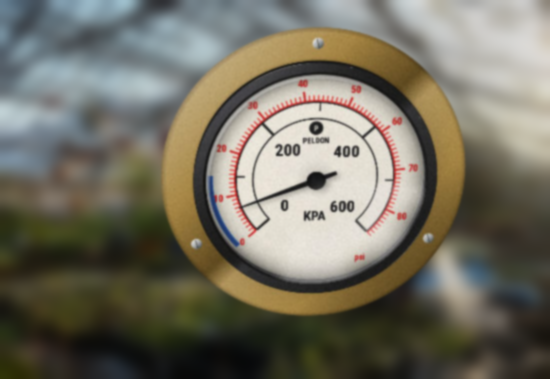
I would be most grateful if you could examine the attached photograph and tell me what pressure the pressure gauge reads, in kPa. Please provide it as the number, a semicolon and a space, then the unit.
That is 50; kPa
